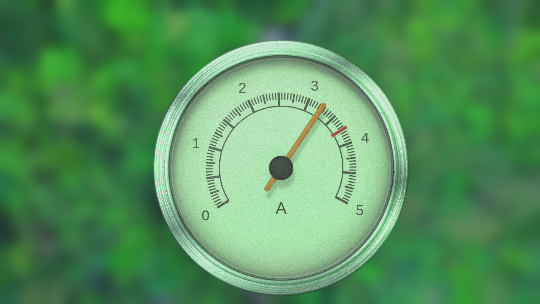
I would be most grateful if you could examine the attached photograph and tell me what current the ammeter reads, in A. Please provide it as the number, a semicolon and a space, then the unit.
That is 3.25; A
